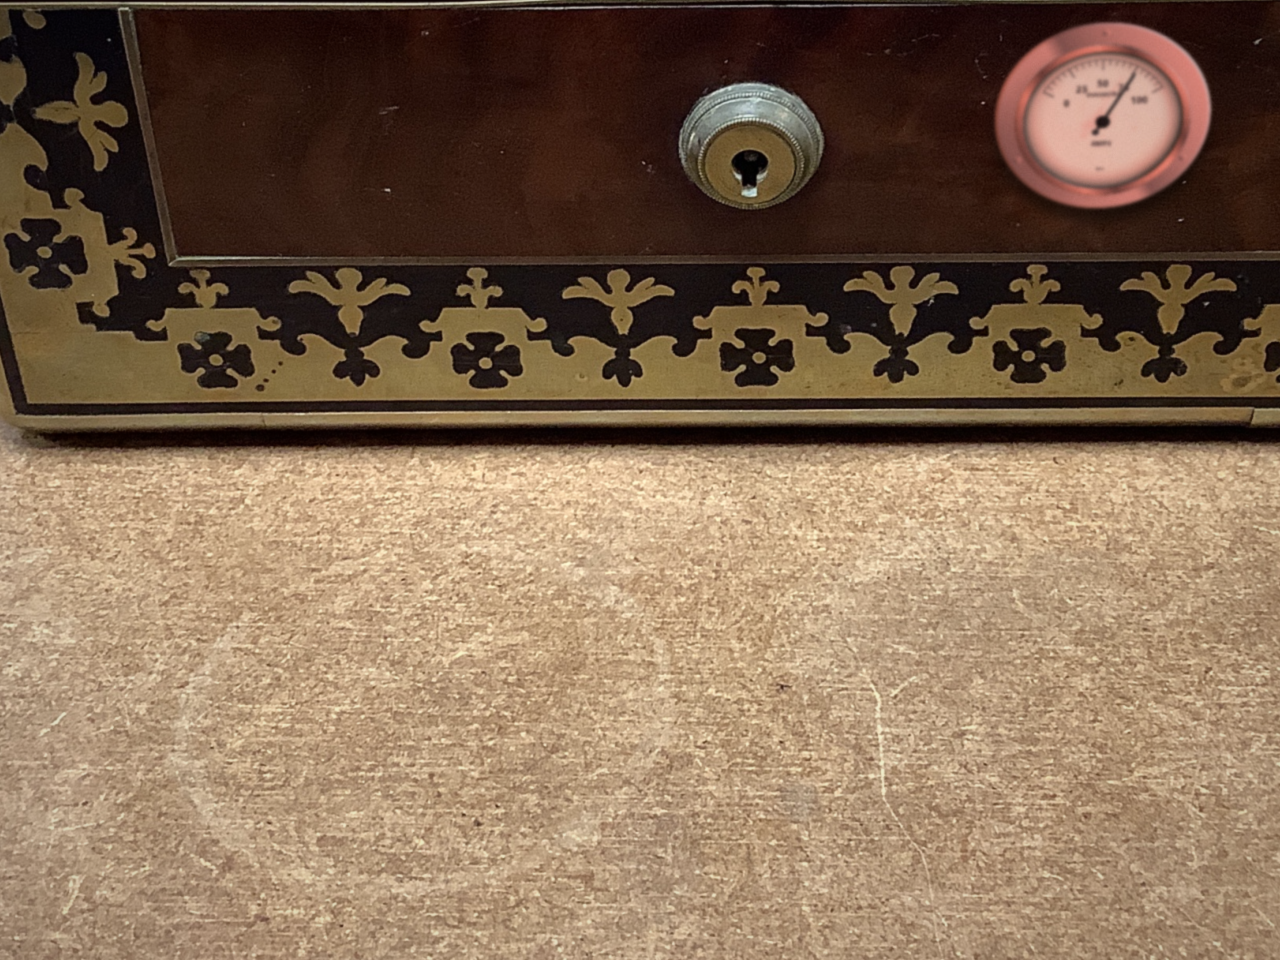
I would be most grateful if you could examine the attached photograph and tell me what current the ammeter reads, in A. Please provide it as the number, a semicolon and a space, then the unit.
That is 75; A
